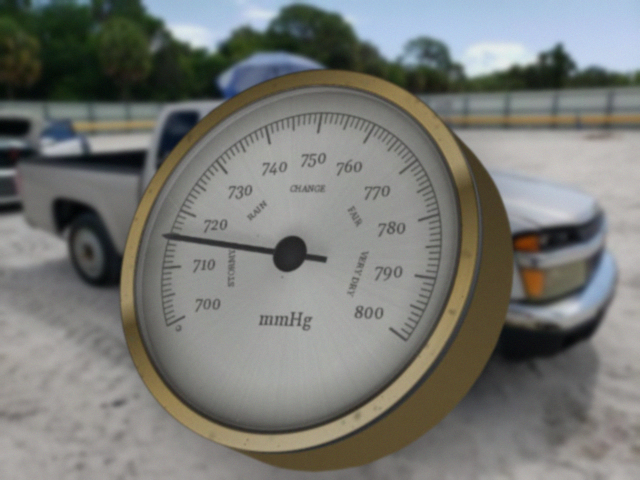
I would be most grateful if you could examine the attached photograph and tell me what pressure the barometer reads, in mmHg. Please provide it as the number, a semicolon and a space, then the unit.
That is 715; mmHg
